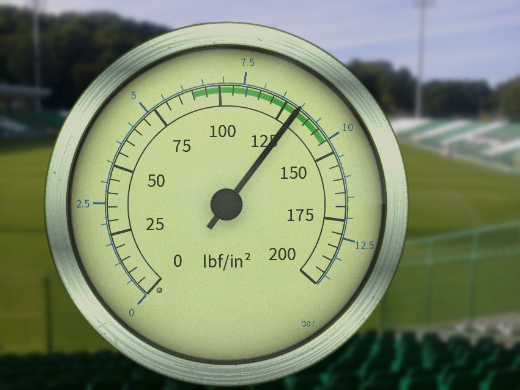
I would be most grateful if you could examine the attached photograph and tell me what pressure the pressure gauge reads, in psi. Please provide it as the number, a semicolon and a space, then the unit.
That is 130; psi
